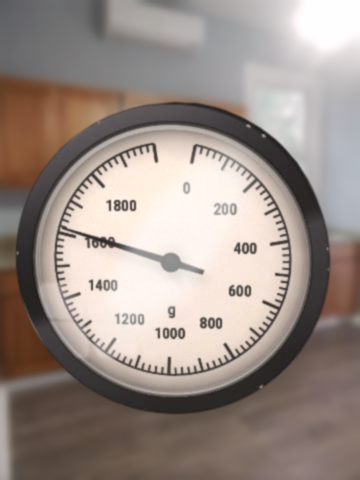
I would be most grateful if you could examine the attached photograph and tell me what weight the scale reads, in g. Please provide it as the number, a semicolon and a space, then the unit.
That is 1620; g
